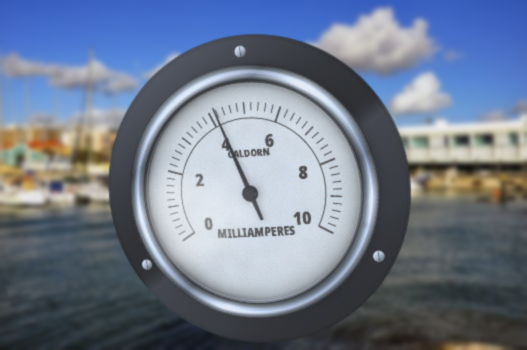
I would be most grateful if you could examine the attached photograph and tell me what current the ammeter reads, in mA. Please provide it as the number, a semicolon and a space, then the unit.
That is 4.2; mA
